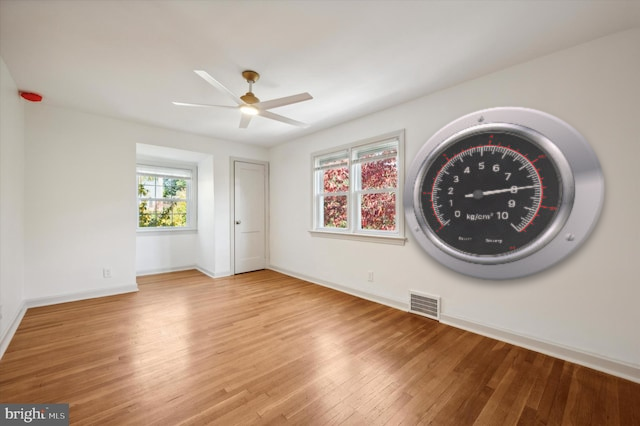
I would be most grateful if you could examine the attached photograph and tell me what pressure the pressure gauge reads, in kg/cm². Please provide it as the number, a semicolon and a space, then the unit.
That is 8; kg/cm²
